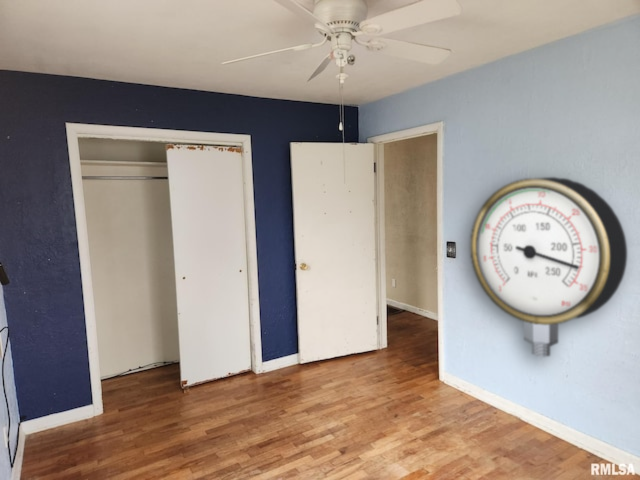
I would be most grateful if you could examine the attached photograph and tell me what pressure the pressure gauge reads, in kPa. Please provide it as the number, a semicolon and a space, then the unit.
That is 225; kPa
